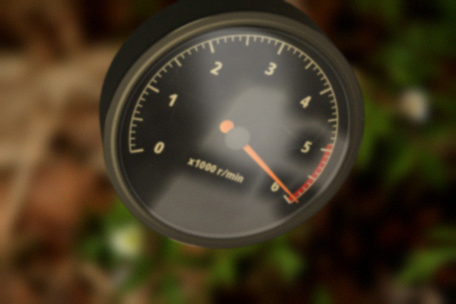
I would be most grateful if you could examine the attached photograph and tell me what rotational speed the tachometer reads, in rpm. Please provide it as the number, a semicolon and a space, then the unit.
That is 5900; rpm
